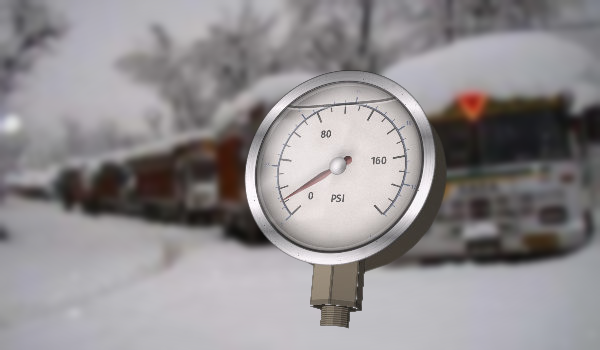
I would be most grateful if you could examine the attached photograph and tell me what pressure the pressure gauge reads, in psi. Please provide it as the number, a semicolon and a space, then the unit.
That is 10; psi
